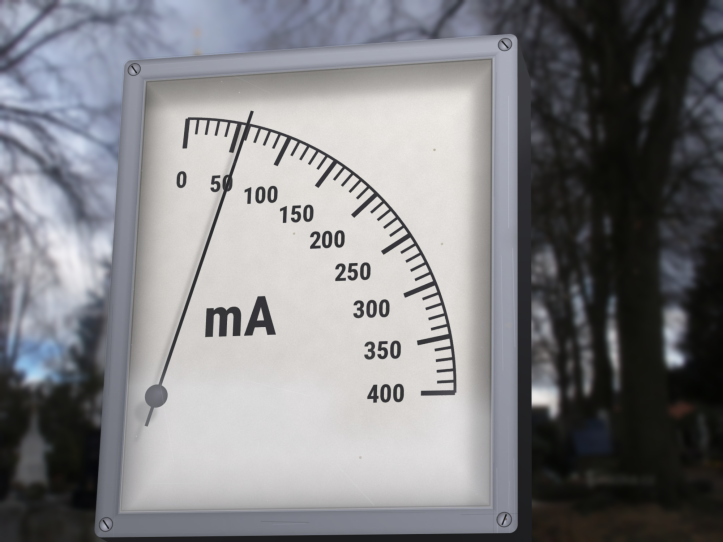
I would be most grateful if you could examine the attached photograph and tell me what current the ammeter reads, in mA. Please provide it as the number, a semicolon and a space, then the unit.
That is 60; mA
